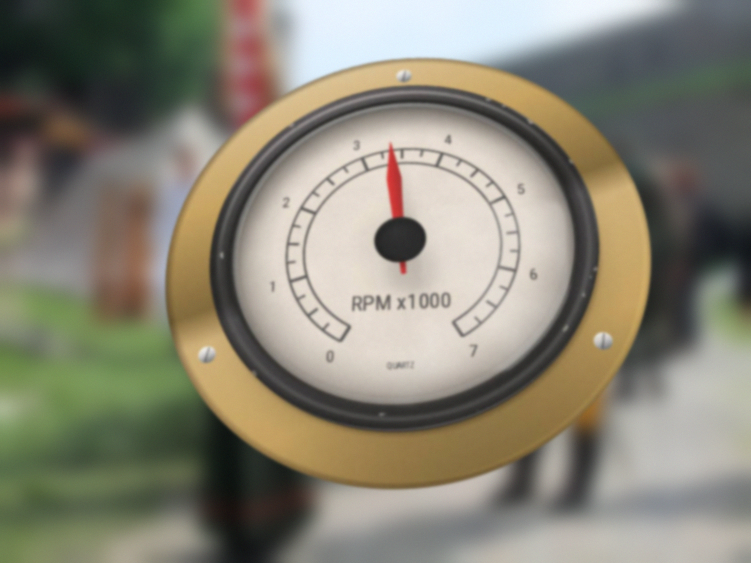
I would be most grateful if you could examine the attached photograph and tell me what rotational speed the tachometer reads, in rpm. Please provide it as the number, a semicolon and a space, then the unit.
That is 3375; rpm
